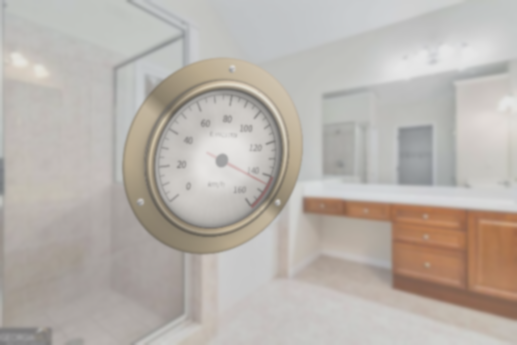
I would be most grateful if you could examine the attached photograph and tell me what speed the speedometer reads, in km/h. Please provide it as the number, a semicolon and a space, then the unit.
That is 145; km/h
